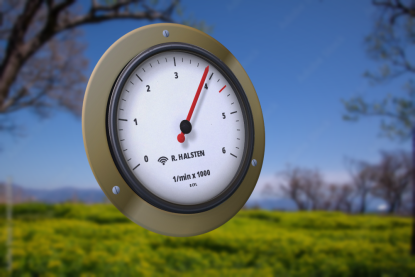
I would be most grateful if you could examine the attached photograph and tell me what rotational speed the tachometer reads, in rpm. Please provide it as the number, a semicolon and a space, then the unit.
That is 3800; rpm
